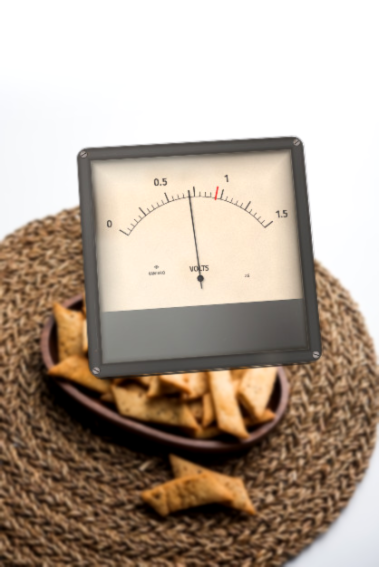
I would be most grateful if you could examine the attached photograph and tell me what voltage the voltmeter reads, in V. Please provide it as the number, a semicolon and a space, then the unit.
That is 0.7; V
